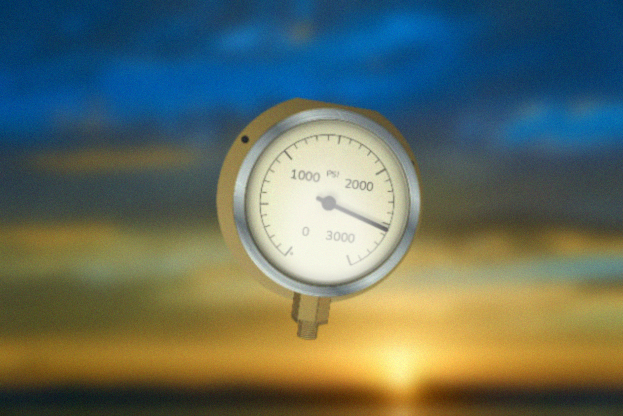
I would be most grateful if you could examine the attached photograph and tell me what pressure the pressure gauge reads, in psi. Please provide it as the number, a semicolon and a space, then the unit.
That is 2550; psi
